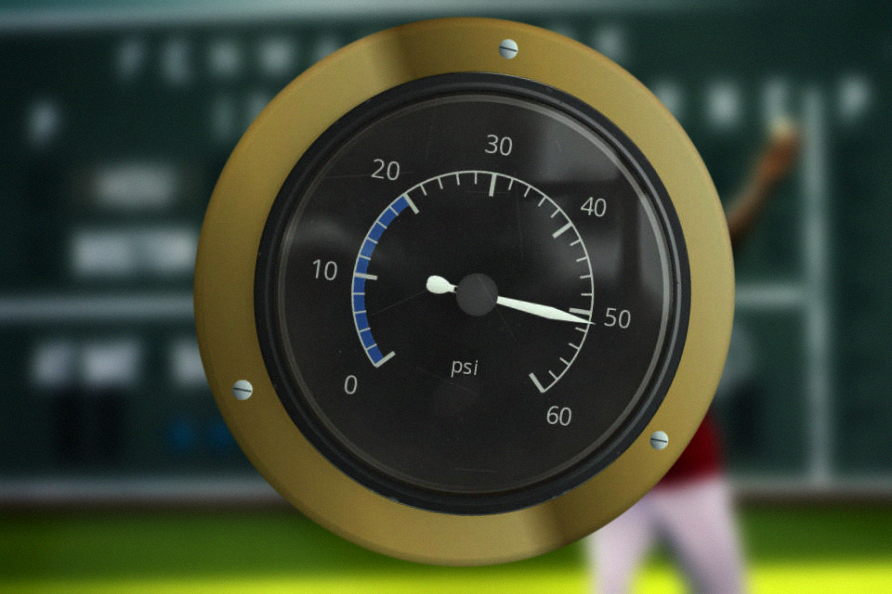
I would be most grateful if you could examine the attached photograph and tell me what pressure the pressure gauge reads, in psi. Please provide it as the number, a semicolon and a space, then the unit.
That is 51; psi
